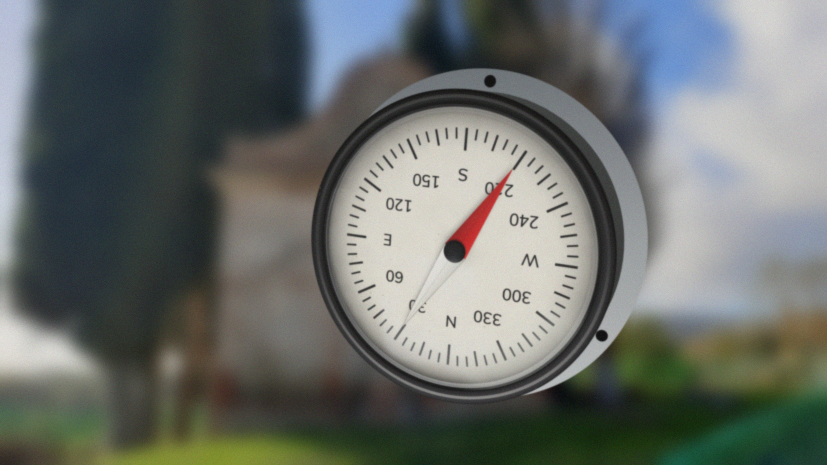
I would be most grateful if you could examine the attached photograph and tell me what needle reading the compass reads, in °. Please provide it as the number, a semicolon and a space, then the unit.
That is 210; °
